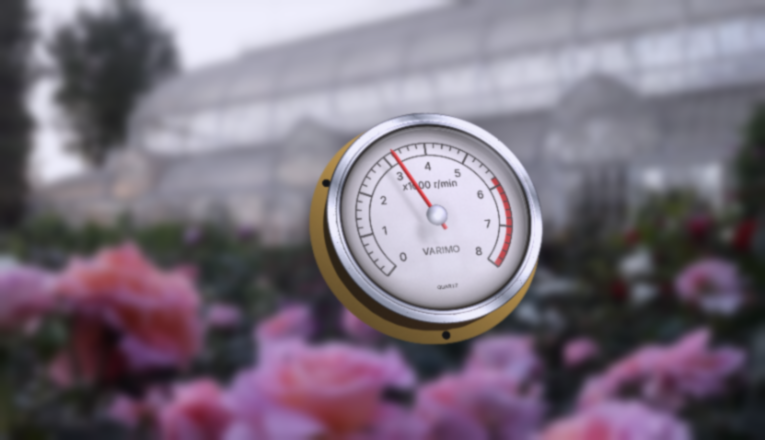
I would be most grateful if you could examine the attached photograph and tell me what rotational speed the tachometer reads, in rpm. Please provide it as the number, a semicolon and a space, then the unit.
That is 3200; rpm
